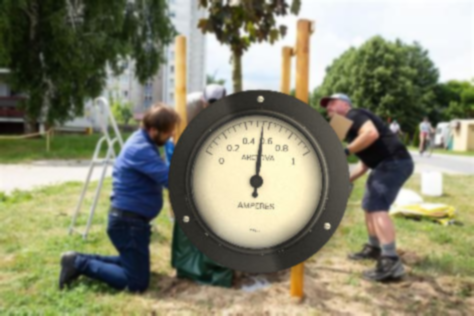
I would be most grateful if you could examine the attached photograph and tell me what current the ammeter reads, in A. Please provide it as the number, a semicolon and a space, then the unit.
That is 0.55; A
